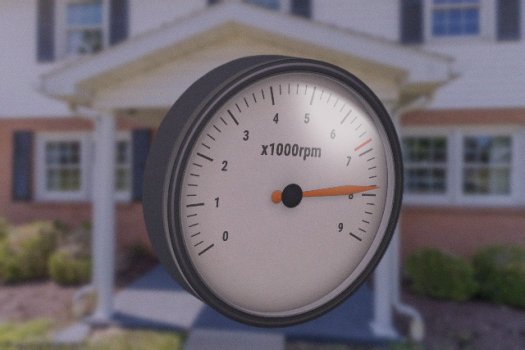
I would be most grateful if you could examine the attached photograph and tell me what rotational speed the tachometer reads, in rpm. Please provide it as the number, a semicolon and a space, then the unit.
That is 7800; rpm
